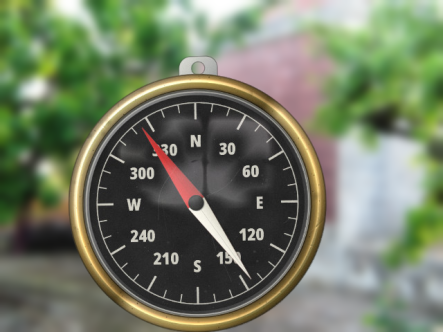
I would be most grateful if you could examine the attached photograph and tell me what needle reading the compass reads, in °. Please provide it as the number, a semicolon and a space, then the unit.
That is 325; °
